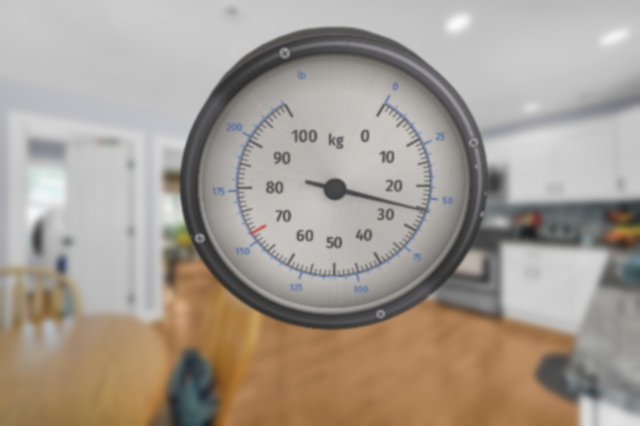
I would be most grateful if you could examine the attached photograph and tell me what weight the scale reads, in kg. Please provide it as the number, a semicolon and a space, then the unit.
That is 25; kg
